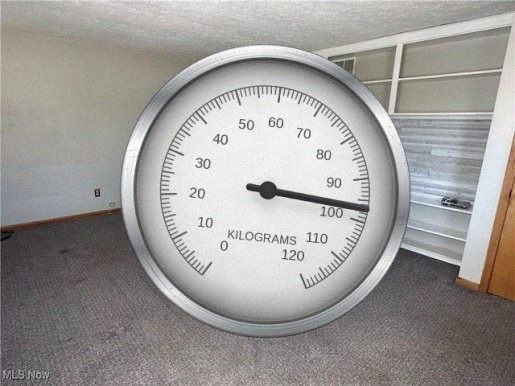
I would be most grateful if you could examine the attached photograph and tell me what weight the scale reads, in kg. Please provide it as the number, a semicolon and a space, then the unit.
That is 97; kg
